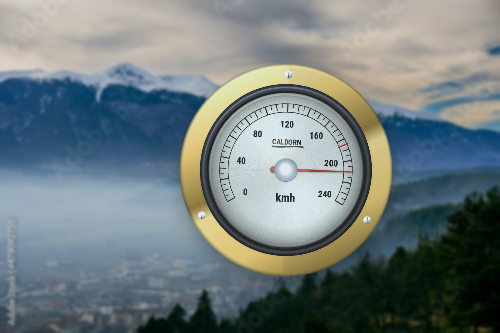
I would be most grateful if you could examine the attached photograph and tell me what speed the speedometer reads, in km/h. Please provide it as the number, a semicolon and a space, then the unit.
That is 210; km/h
